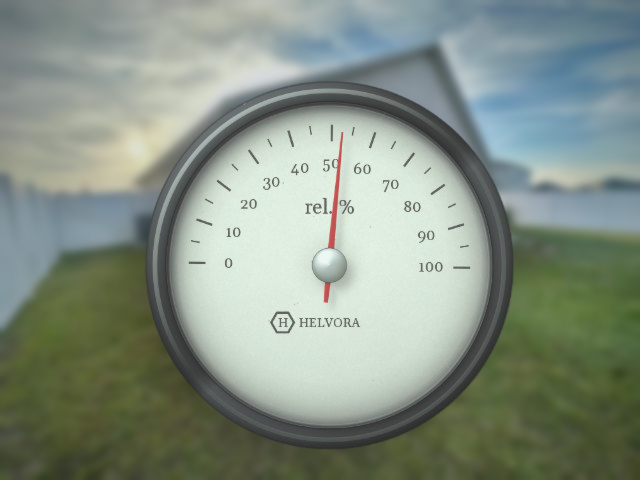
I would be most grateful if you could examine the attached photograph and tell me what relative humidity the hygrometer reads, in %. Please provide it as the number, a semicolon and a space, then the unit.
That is 52.5; %
